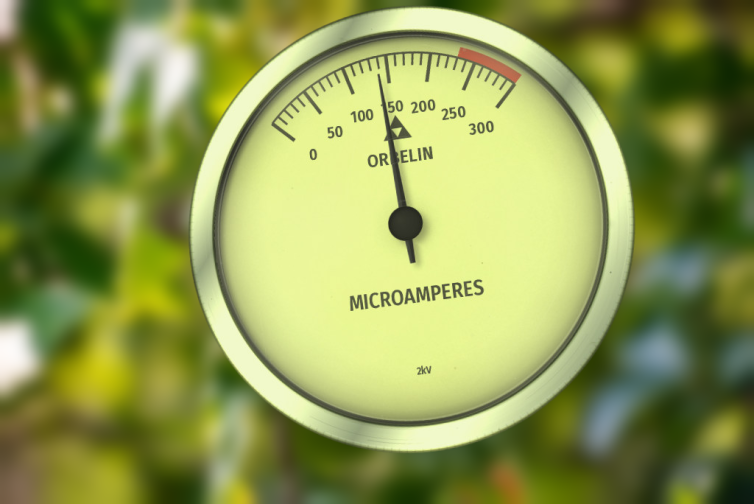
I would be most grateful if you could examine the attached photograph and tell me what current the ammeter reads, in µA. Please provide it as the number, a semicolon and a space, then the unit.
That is 140; µA
